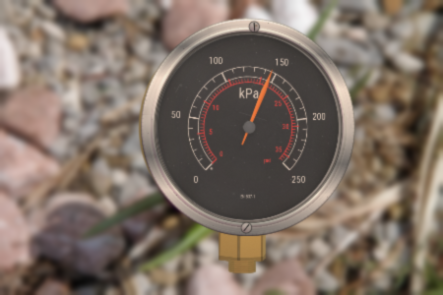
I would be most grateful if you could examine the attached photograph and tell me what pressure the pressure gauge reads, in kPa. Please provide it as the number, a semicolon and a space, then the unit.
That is 145; kPa
